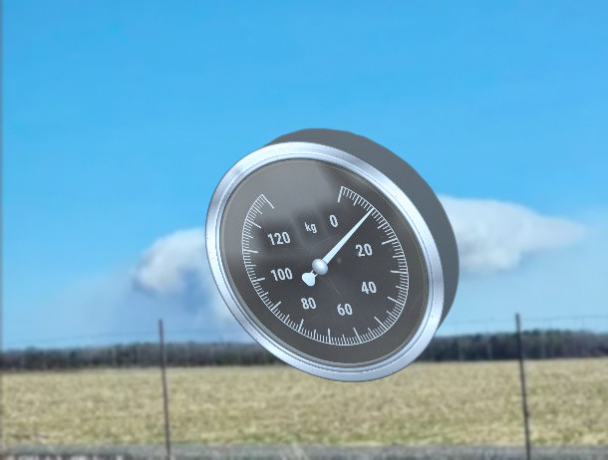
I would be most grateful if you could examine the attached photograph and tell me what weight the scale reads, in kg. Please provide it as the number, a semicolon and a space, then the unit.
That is 10; kg
